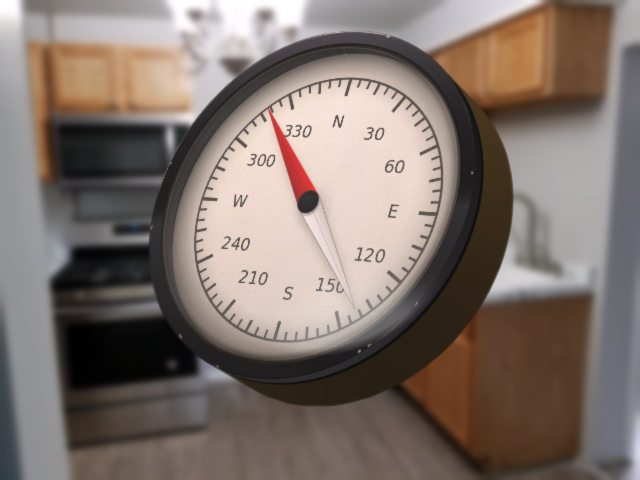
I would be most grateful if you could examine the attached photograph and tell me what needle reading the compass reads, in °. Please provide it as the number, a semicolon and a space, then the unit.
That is 320; °
